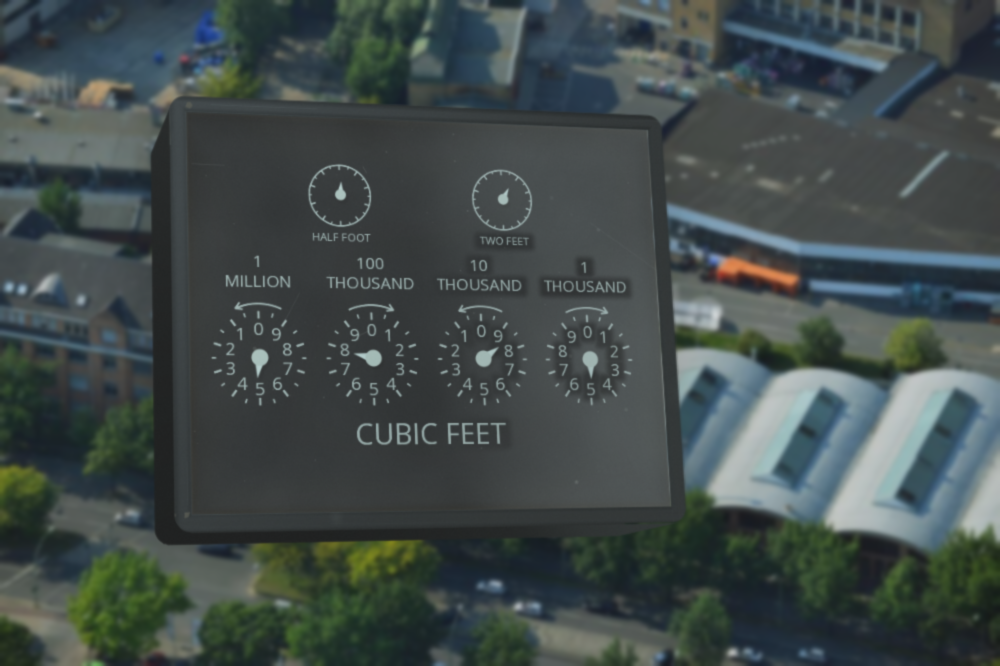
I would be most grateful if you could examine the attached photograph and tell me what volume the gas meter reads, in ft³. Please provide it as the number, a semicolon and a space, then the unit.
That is 478500; ft³
